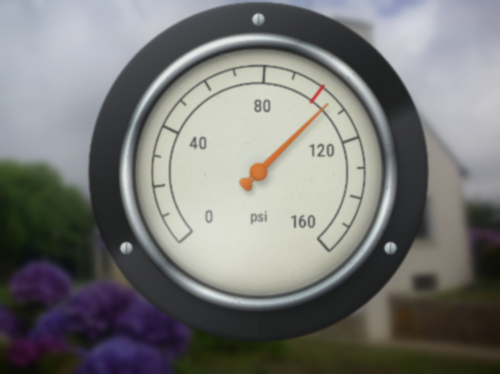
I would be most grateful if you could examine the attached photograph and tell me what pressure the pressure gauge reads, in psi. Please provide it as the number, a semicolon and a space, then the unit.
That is 105; psi
